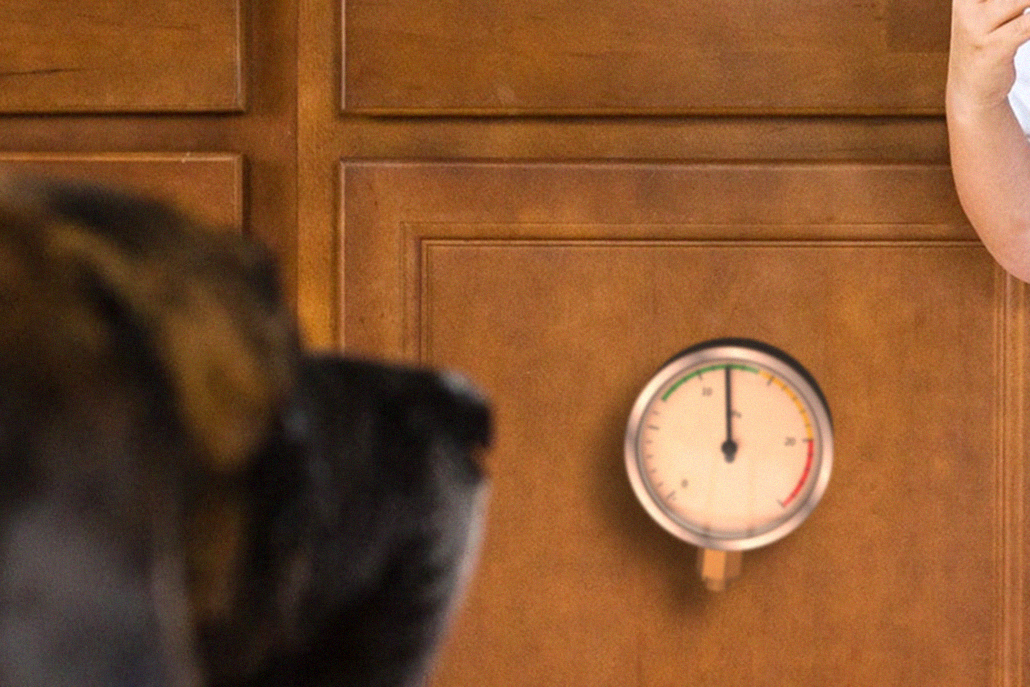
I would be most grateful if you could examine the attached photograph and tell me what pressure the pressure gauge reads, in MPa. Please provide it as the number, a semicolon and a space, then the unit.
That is 12; MPa
